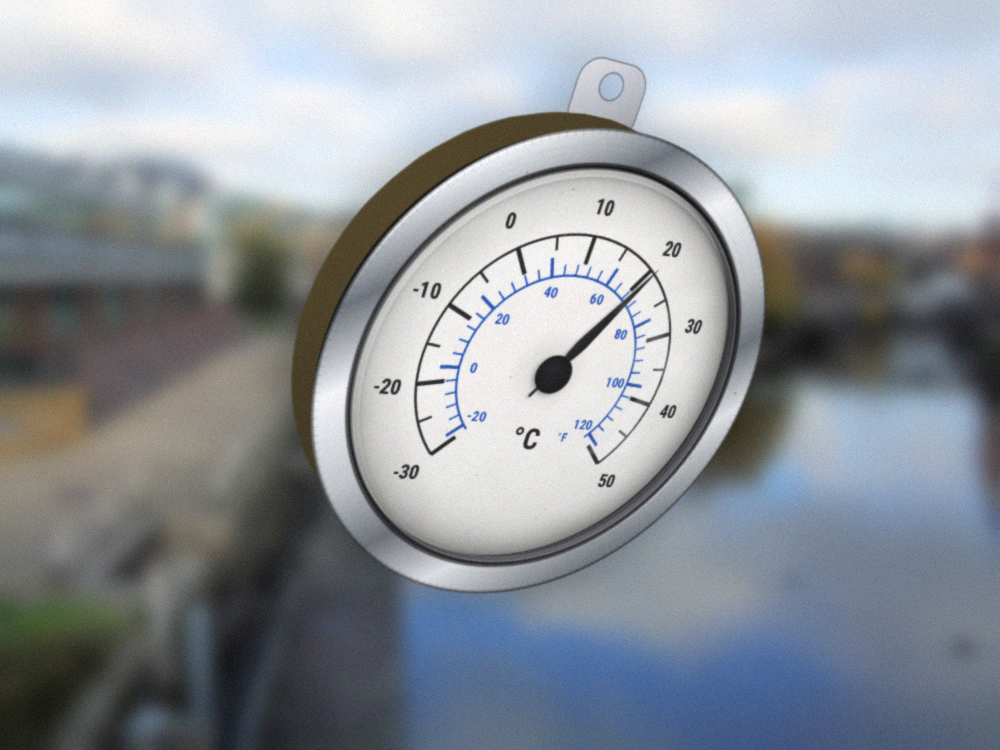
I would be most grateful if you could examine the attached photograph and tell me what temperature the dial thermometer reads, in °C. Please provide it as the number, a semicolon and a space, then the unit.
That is 20; °C
